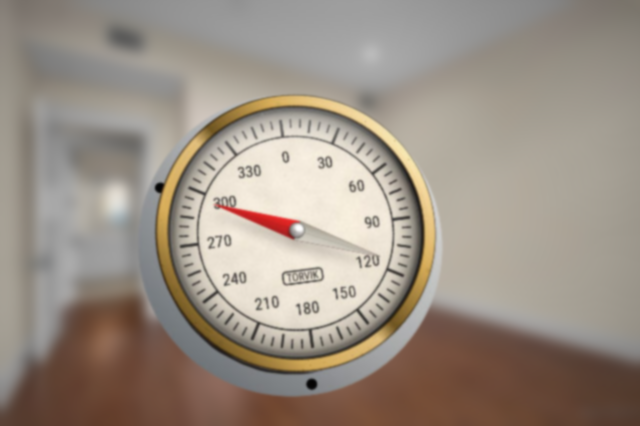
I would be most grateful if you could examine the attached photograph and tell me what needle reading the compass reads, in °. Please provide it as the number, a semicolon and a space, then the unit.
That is 295; °
